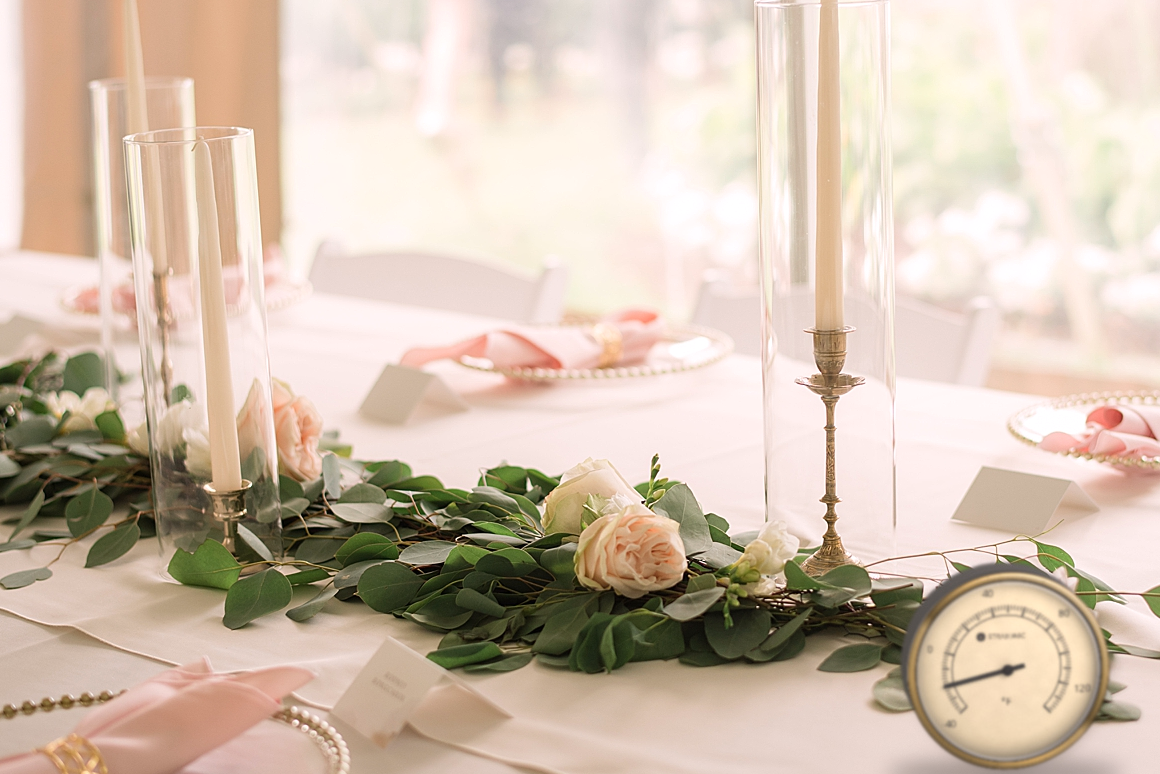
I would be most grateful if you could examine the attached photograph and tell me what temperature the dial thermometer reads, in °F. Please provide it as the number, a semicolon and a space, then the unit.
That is -20; °F
